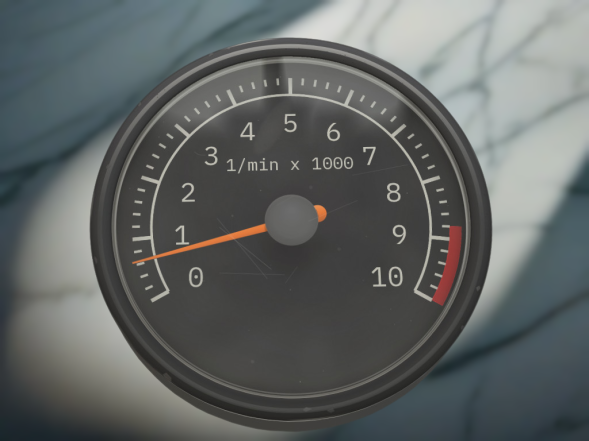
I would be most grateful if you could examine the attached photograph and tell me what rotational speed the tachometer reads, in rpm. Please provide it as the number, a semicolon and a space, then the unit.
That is 600; rpm
